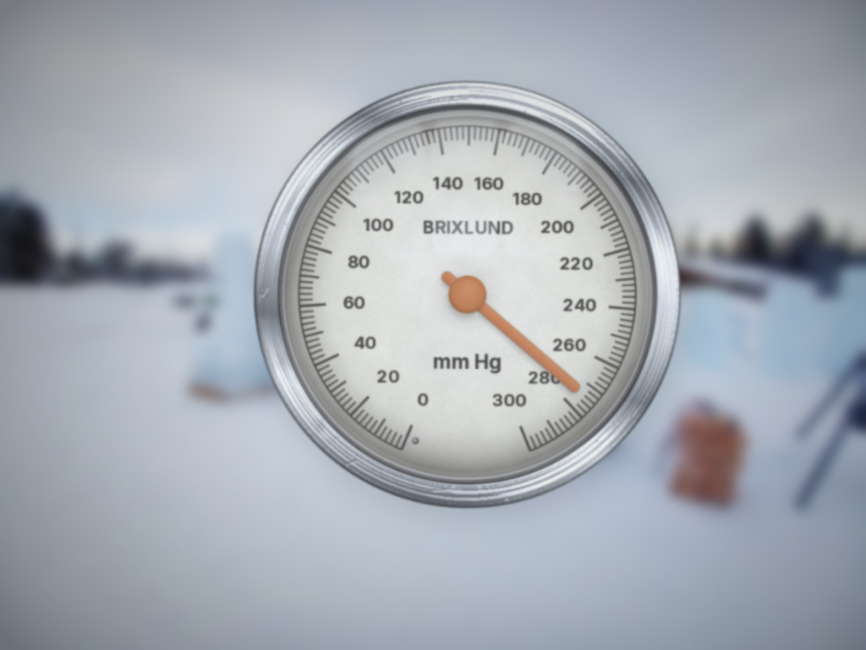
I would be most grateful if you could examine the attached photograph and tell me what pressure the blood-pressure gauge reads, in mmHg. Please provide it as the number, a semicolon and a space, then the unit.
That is 274; mmHg
